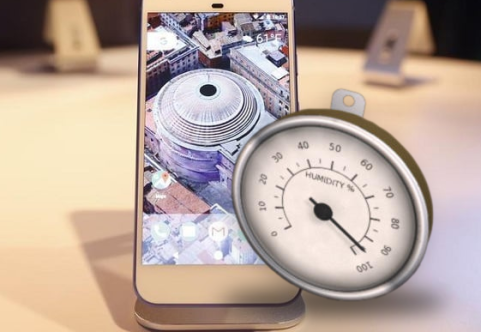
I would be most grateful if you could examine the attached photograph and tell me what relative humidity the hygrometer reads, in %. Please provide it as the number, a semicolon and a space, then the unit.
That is 95; %
